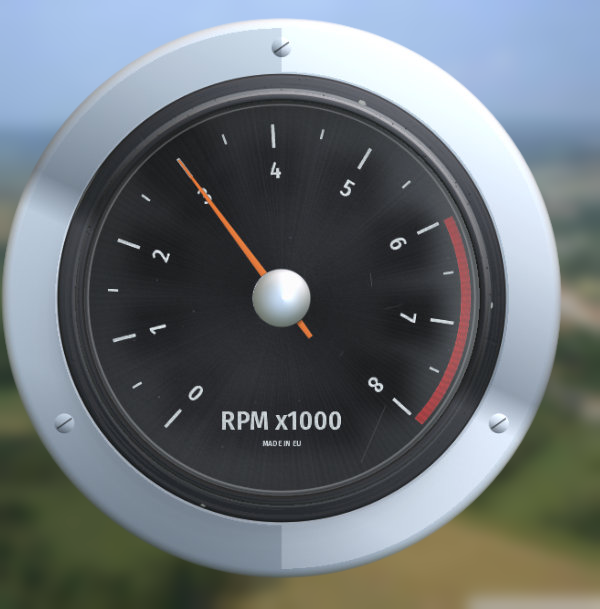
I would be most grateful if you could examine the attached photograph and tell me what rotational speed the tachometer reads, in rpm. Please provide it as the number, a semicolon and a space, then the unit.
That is 3000; rpm
